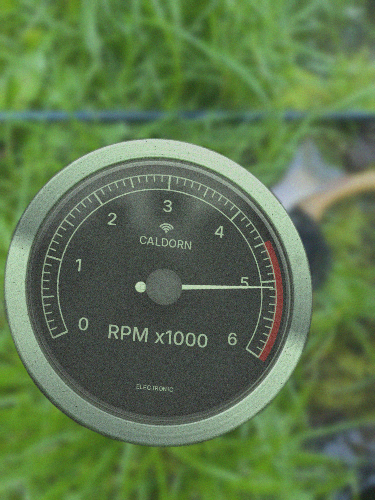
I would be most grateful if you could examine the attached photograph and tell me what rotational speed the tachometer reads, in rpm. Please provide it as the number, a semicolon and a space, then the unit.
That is 5100; rpm
